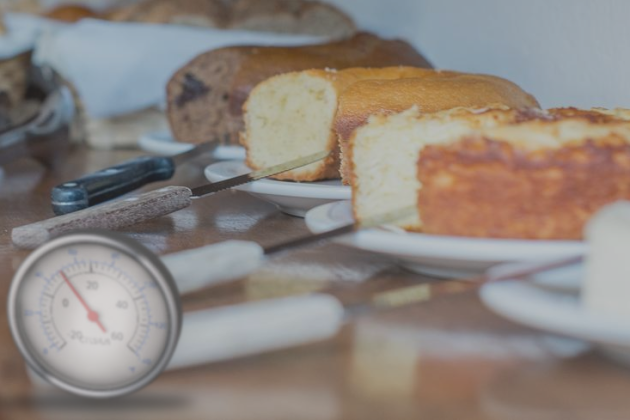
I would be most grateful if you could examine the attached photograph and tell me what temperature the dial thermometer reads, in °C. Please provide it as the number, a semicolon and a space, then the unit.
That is 10; °C
